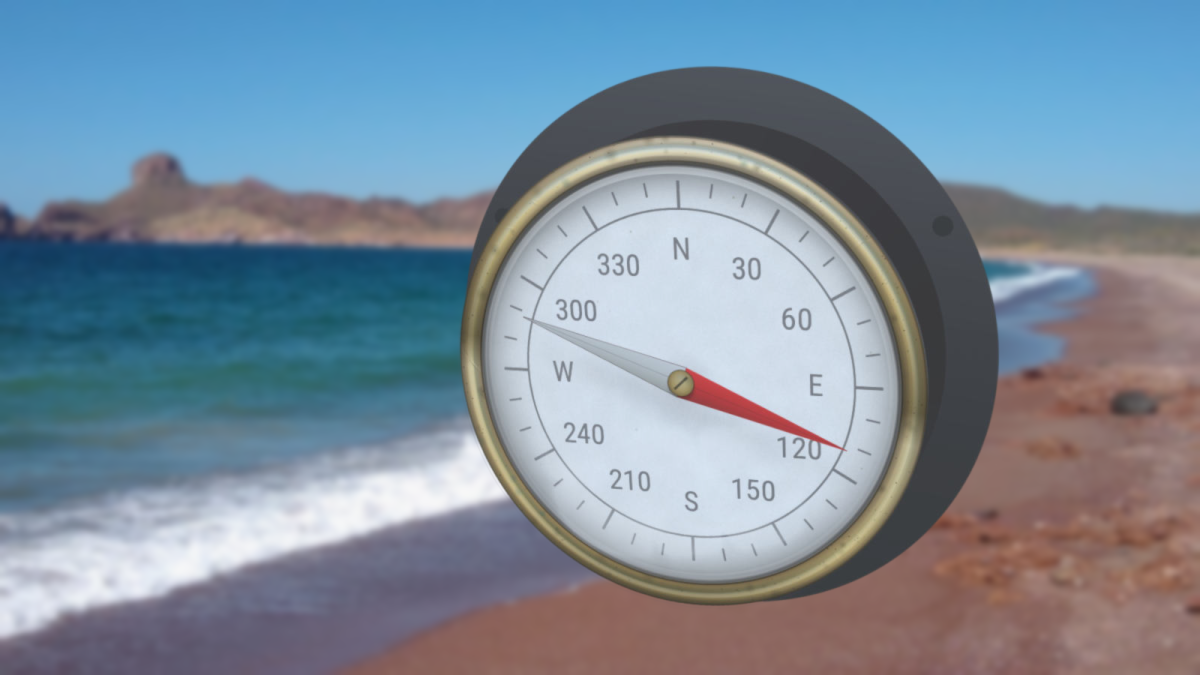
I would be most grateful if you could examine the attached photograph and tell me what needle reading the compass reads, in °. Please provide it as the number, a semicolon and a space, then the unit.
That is 110; °
